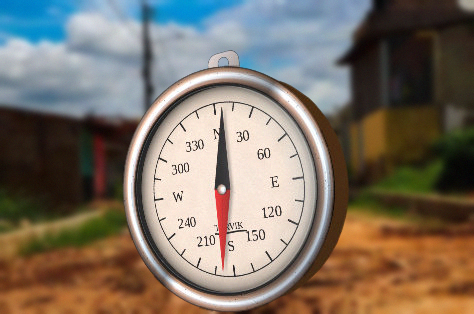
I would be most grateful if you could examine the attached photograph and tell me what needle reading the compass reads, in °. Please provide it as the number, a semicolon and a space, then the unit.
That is 187.5; °
